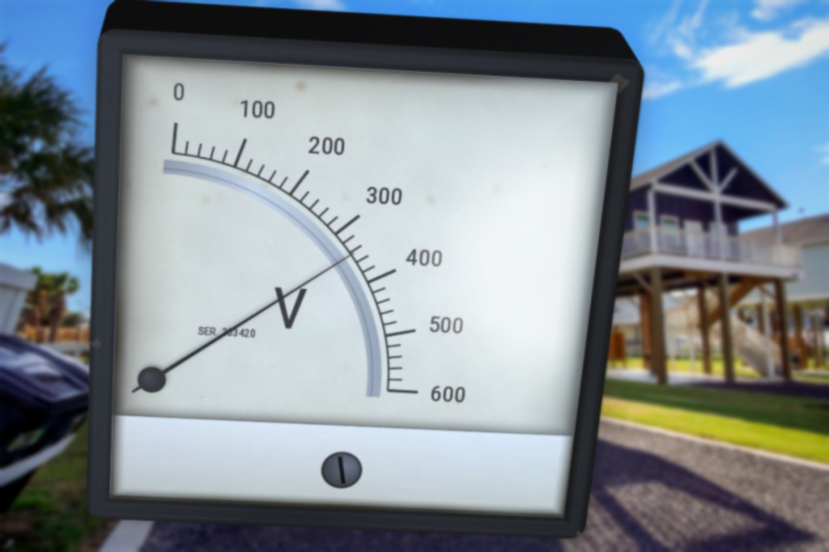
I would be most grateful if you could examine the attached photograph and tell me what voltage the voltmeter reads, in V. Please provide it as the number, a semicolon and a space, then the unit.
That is 340; V
